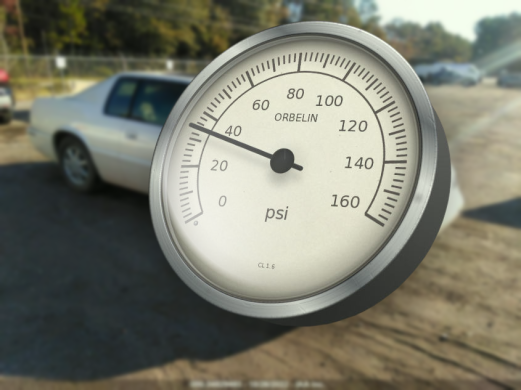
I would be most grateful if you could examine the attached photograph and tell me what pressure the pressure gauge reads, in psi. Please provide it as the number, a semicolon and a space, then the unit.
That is 34; psi
